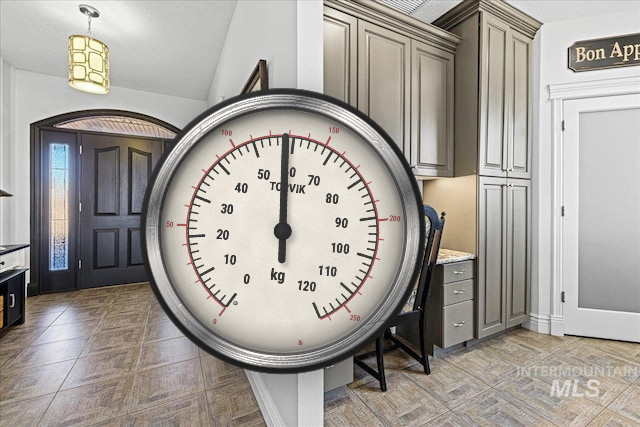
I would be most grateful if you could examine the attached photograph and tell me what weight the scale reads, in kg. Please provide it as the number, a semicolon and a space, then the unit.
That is 58; kg
